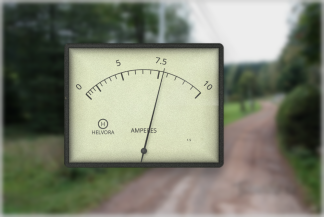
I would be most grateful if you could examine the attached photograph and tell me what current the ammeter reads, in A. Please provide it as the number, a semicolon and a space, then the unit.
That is 7.75; A
